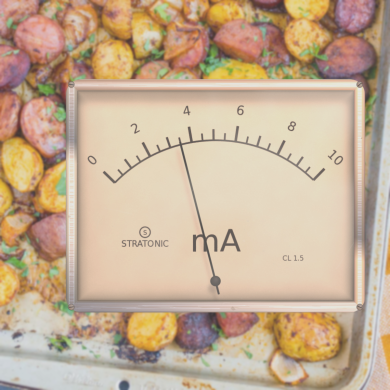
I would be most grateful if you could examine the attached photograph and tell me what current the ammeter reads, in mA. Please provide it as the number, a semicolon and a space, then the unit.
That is 3.5; mA
